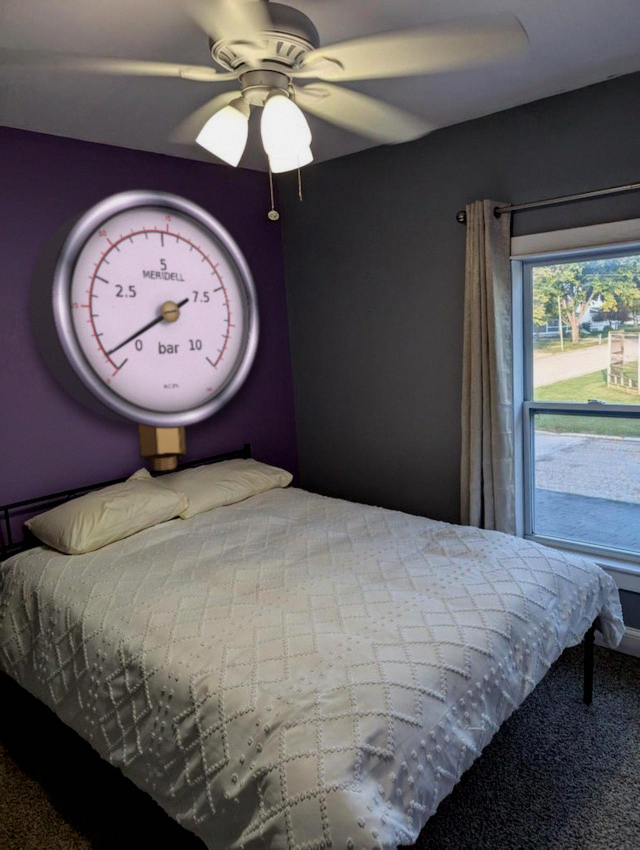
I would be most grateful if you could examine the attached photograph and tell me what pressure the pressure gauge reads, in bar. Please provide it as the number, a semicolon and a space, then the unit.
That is 0.5; bar
